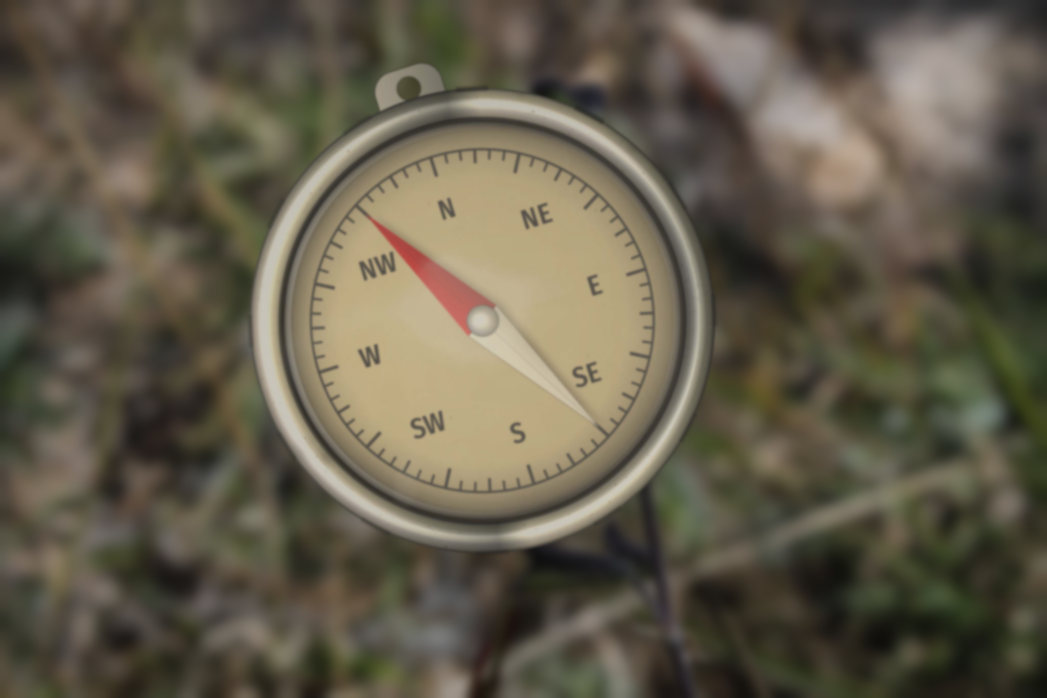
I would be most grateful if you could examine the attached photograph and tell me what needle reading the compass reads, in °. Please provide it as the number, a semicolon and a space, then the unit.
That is 330; °
